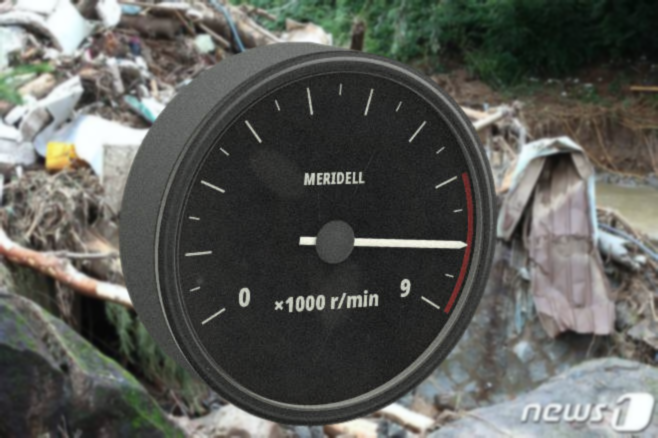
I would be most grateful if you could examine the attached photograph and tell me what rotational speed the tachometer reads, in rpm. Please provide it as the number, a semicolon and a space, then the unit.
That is 8000; rpm
